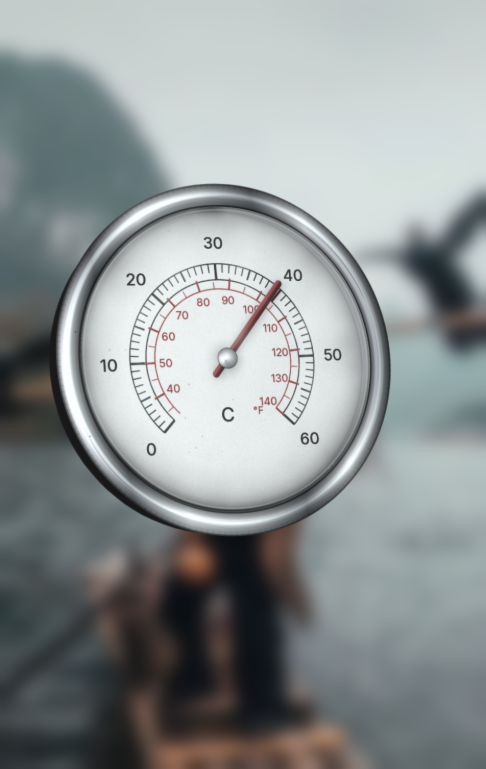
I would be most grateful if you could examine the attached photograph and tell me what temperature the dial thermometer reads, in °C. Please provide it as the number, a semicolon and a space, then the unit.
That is 39; °C
